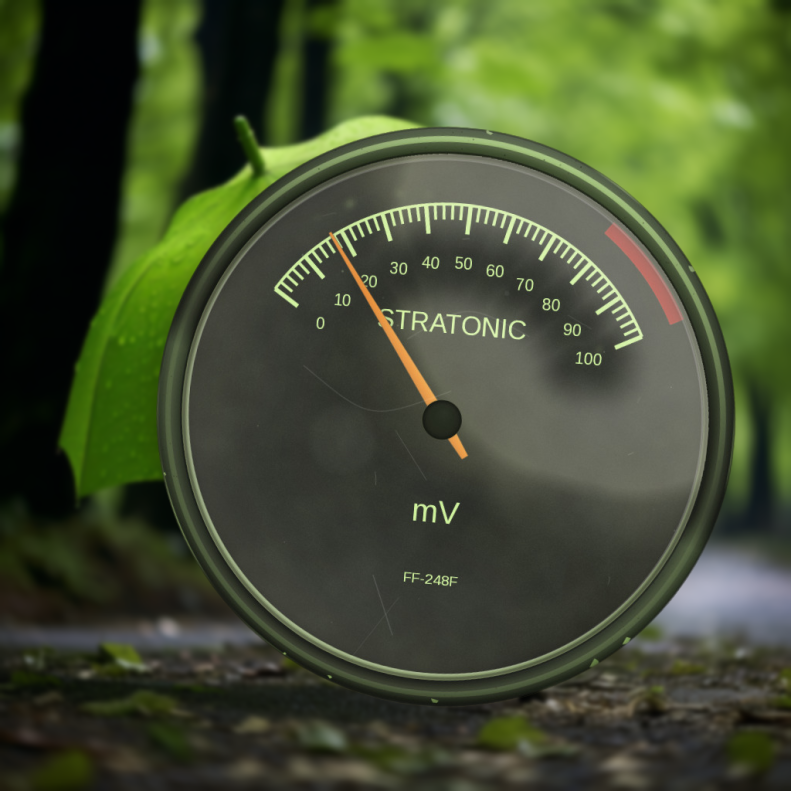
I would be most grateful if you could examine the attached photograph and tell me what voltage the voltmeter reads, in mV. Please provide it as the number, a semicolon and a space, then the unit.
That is 18; mV
